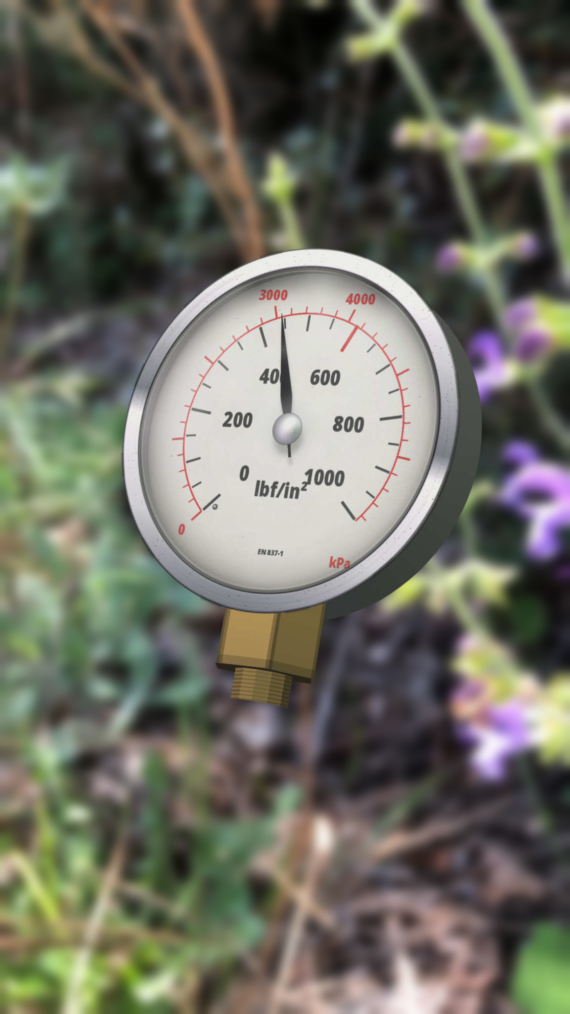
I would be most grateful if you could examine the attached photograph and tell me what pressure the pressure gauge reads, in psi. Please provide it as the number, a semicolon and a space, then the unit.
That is 450; psi
